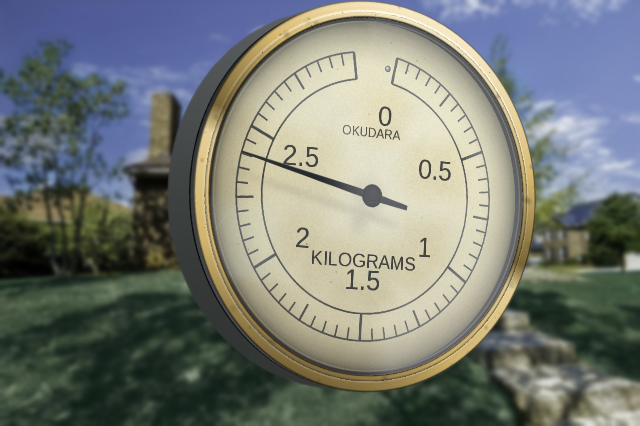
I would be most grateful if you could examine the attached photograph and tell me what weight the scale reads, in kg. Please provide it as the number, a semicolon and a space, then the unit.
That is 2.4; kg
